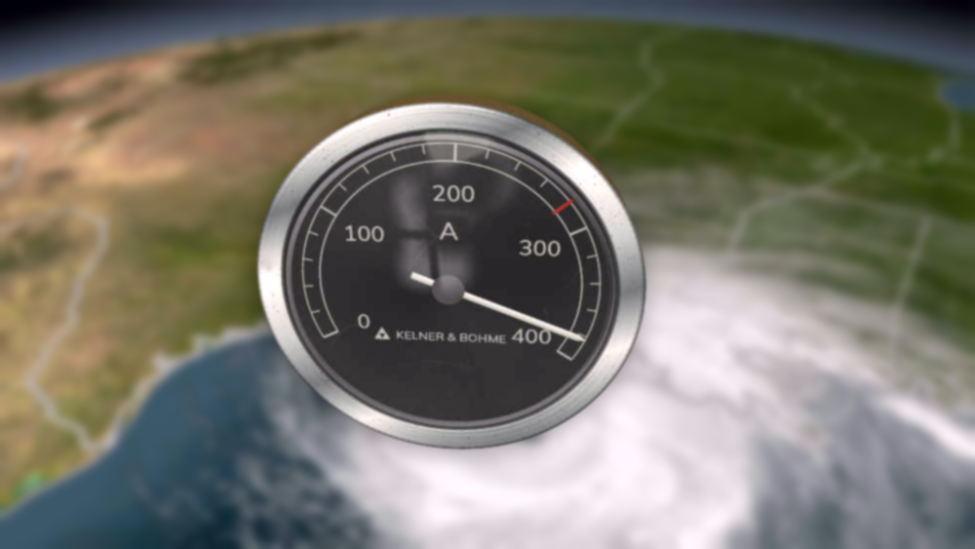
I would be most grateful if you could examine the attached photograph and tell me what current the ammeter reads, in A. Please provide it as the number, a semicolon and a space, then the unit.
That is 380; A
